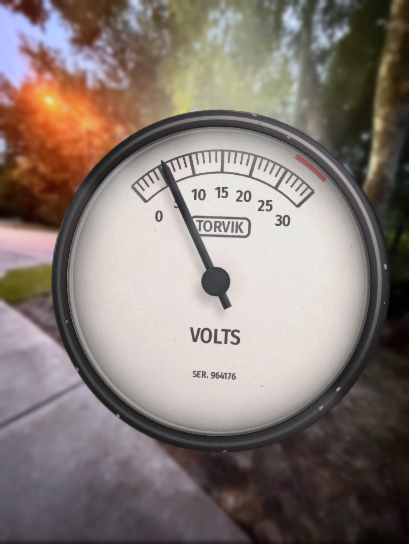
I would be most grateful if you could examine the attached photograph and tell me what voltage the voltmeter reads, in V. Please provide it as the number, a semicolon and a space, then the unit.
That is 6; V
